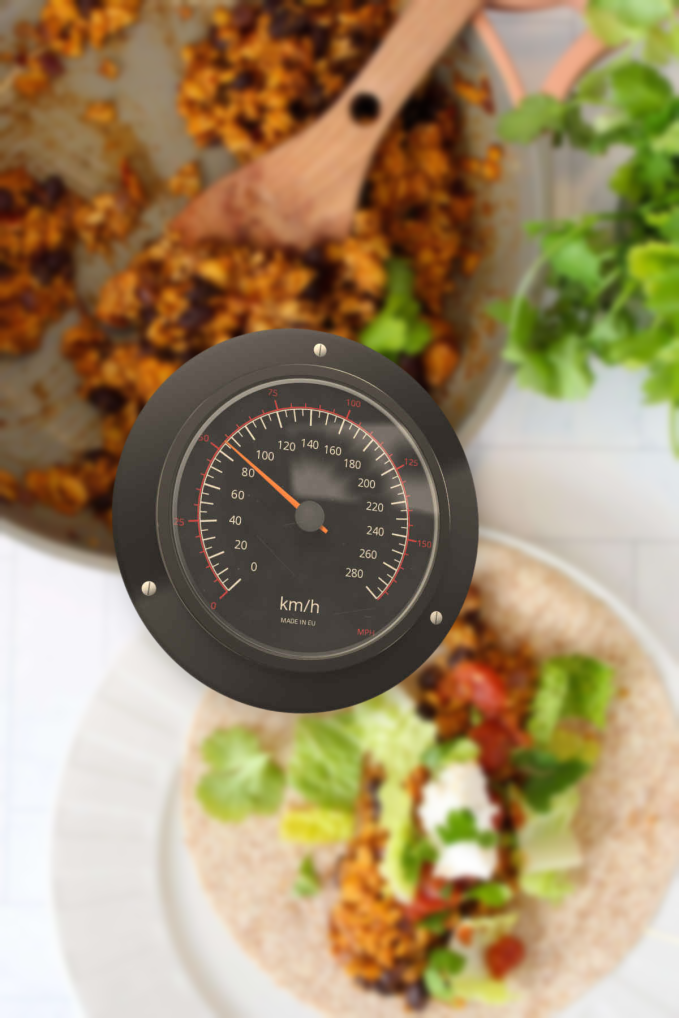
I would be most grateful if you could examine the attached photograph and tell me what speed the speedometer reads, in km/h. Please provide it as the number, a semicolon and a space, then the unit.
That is 85; km/h
